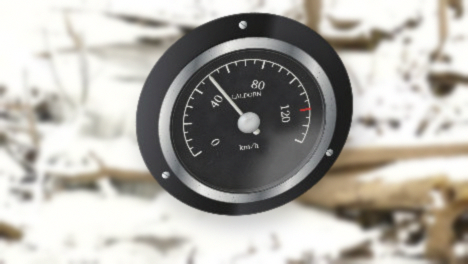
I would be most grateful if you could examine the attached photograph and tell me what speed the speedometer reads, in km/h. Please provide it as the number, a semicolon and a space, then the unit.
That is 50; km/h
